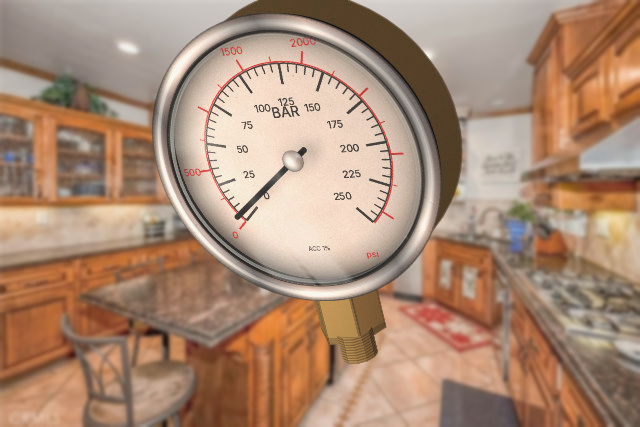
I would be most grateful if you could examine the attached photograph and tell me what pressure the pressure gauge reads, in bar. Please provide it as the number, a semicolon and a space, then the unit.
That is 5; bar
